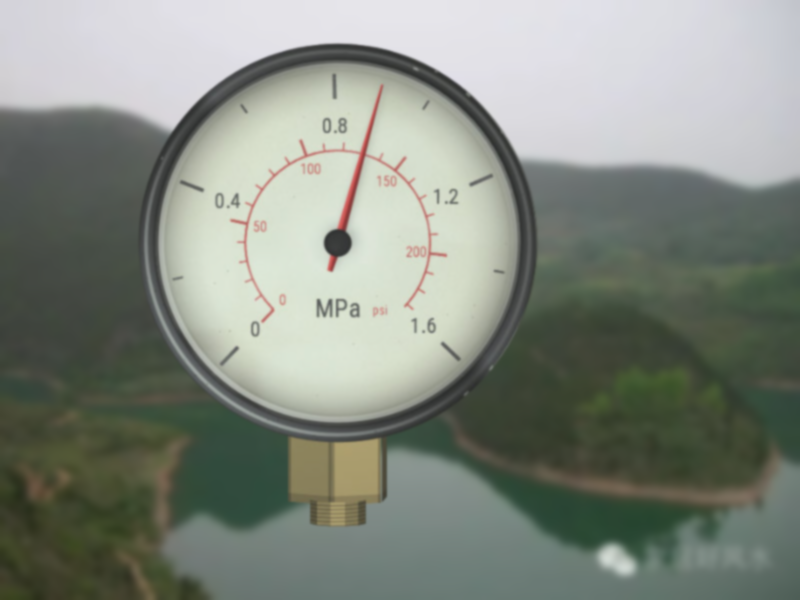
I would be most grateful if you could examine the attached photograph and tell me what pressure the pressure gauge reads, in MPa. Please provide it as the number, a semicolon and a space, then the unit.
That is 0.9; MPa
